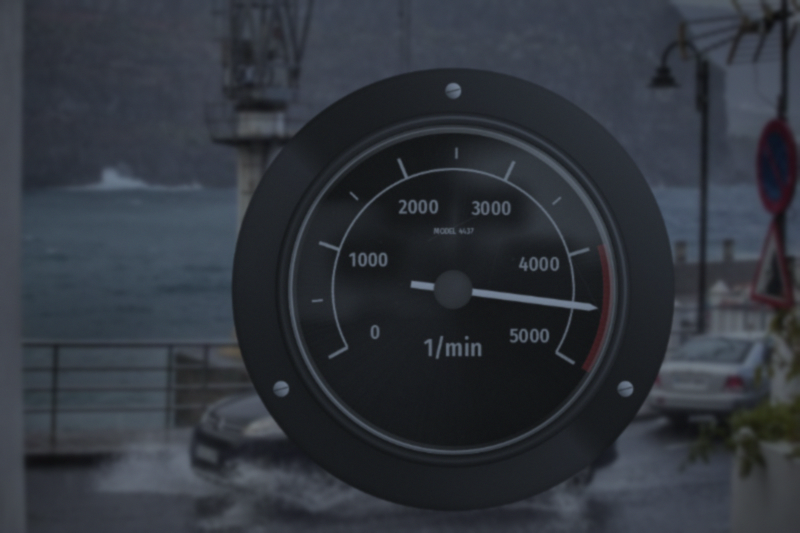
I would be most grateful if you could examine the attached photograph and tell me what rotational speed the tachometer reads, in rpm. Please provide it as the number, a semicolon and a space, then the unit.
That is 4500; rpm
